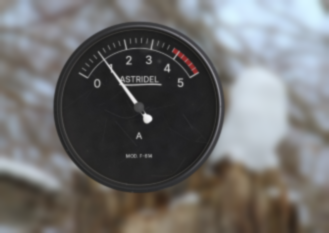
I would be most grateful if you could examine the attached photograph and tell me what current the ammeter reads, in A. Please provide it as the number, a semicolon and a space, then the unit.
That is 1; A
